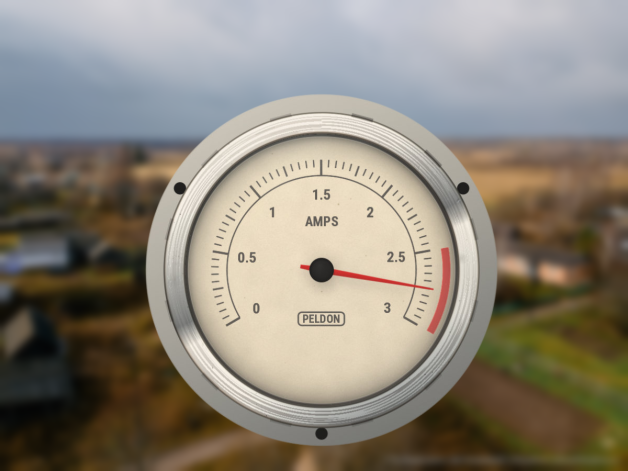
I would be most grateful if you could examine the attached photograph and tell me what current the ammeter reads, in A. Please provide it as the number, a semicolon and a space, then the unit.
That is 2.75; A
